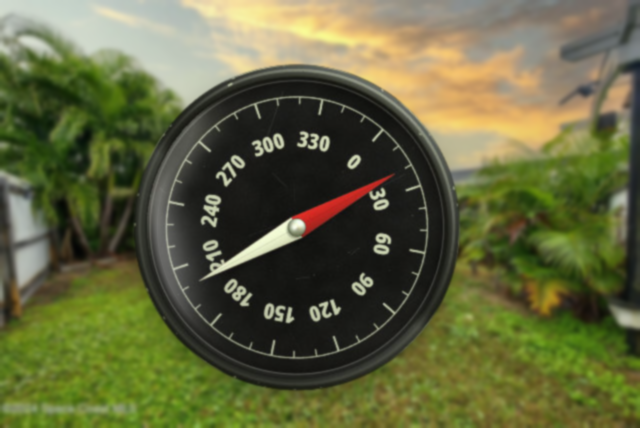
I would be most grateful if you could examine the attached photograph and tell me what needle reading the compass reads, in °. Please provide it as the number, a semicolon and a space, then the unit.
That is 20; °
